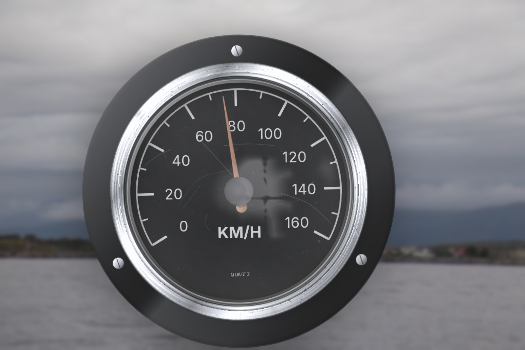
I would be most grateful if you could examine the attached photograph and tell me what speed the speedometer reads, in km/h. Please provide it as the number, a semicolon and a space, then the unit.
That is 75; km/h
